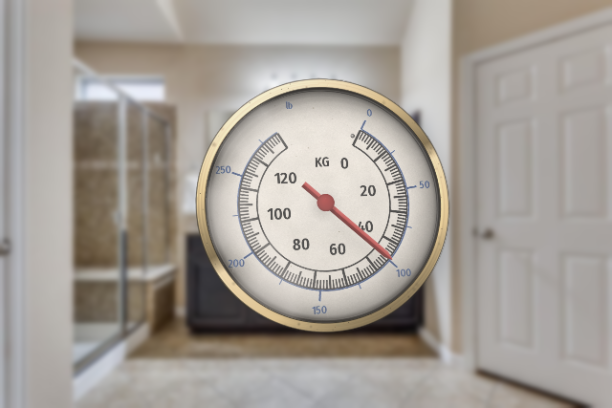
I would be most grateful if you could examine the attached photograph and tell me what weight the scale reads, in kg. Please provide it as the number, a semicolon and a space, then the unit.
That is 45; kg
